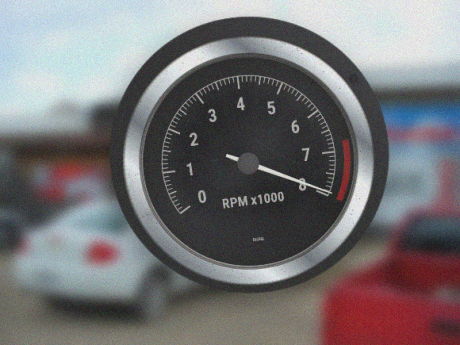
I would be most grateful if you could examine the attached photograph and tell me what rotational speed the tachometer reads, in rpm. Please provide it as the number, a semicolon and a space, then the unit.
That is 7900; rpm
